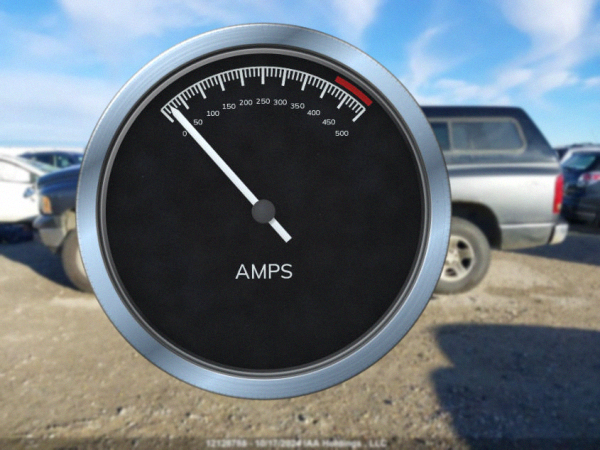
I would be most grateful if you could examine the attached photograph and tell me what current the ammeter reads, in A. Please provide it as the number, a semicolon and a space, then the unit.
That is 20; A
